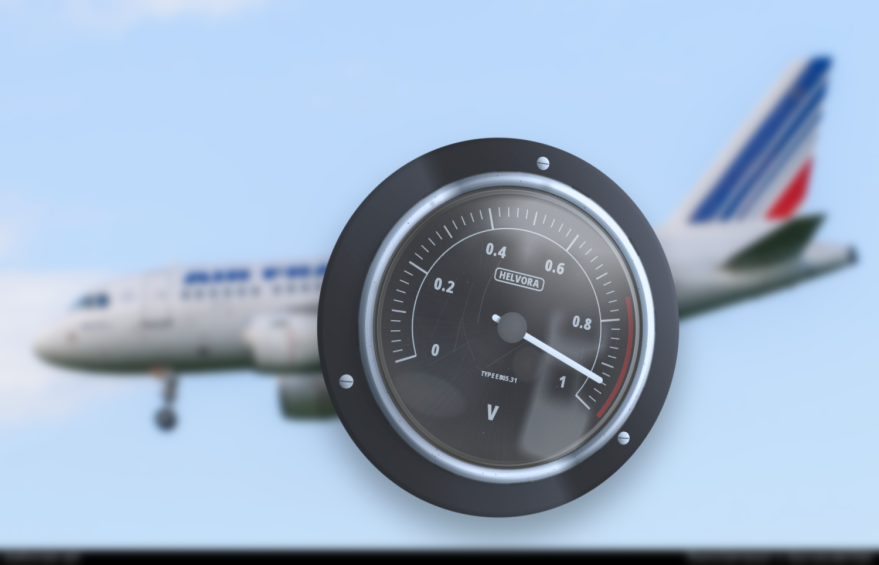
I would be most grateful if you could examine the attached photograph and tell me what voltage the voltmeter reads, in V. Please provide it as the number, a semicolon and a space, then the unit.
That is 0.94; V
